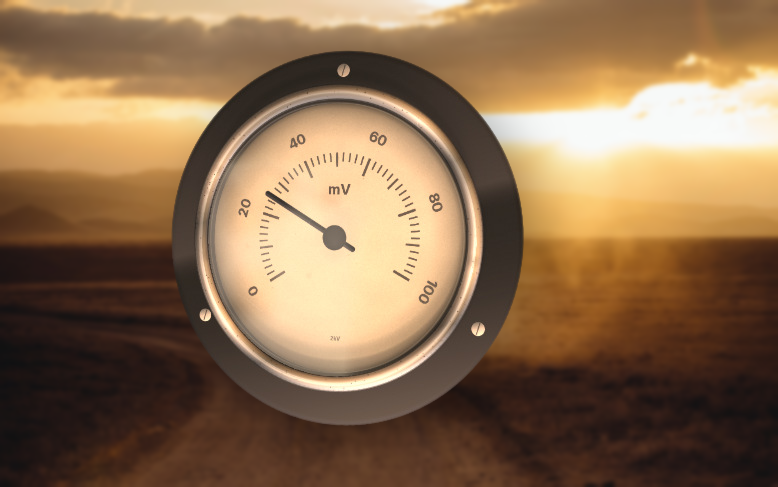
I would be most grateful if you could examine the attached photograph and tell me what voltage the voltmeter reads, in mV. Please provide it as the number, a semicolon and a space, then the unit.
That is 26; mV
